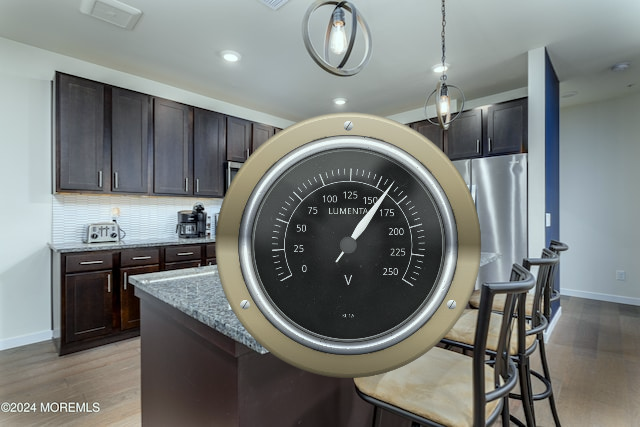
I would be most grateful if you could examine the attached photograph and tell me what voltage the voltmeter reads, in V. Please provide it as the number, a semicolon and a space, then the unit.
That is 160; V
